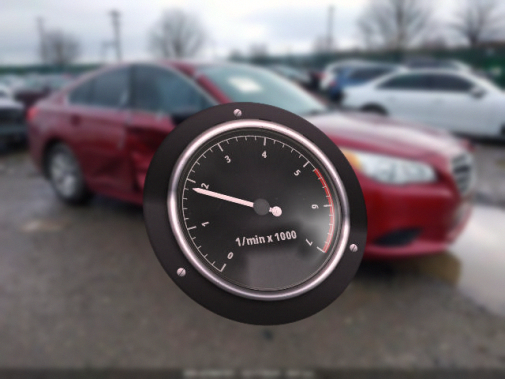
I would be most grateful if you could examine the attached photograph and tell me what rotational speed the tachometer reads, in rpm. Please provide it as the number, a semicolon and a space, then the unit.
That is 1800; rpm
